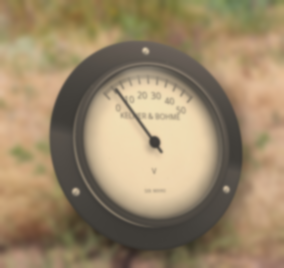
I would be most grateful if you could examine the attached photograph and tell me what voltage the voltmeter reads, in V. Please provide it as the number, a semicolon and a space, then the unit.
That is 5; V
